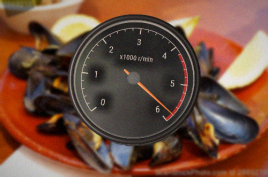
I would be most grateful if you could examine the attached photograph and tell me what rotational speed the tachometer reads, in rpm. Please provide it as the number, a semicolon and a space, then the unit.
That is 5800; rpm
